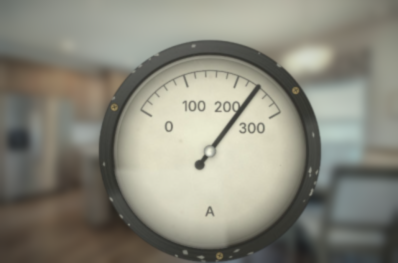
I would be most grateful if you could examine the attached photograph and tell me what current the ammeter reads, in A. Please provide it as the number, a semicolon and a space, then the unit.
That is 240; A
